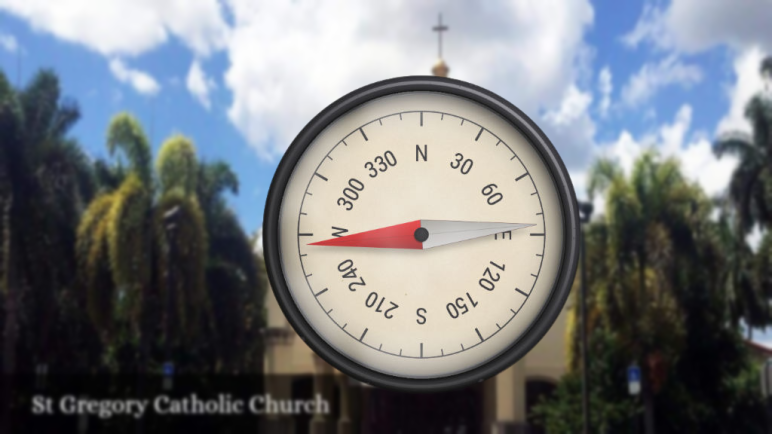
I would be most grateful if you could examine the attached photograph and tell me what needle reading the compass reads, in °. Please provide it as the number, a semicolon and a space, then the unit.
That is 265; °
